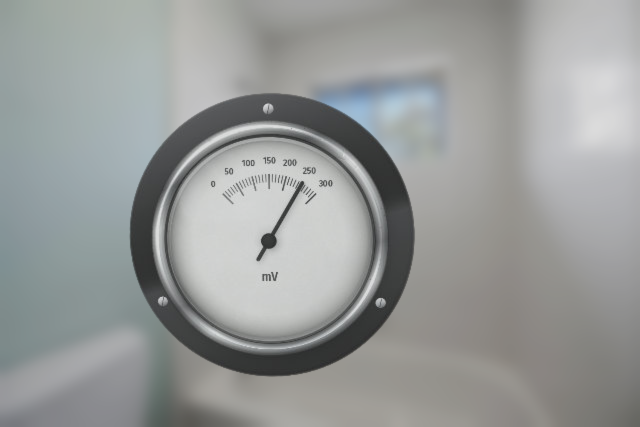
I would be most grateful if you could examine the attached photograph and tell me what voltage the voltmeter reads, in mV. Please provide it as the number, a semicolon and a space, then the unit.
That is 250; mV
